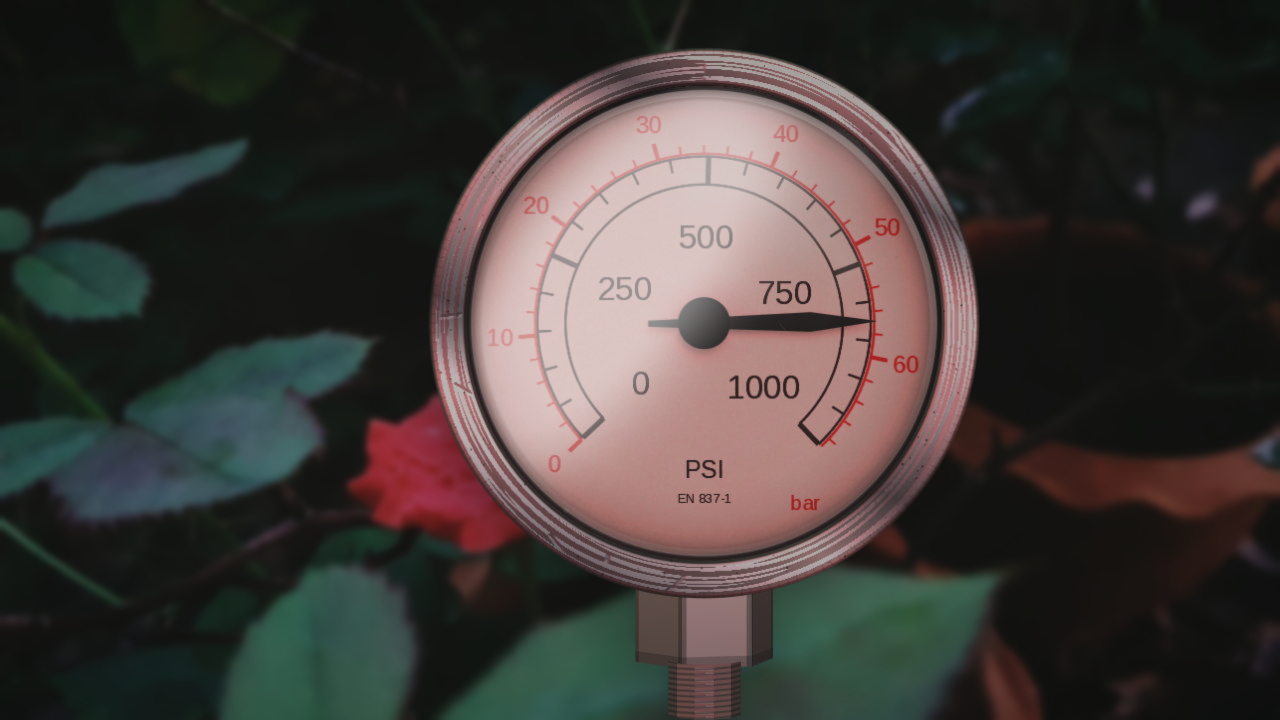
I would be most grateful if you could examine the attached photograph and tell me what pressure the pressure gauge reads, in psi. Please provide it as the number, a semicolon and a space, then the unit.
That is 825; psi
